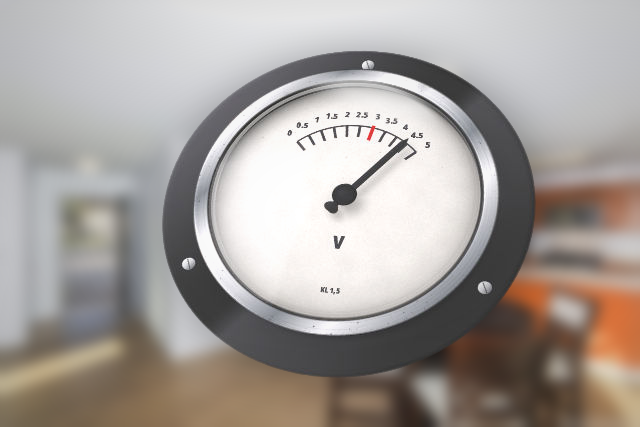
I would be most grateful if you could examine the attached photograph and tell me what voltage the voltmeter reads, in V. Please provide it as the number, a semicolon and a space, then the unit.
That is 4.5; V
